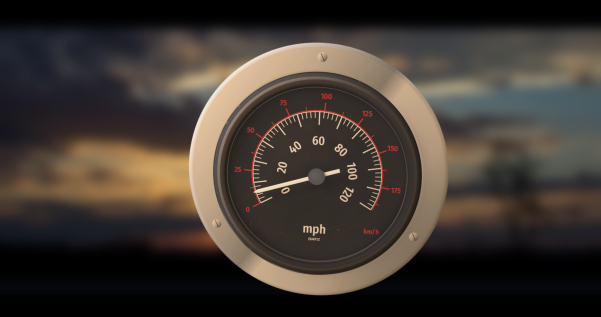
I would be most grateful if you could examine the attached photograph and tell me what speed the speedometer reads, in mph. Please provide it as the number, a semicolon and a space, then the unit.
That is 6; mph
